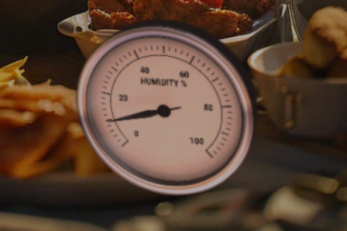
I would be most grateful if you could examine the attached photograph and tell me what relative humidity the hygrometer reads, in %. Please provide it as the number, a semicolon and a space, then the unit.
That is 10; %
